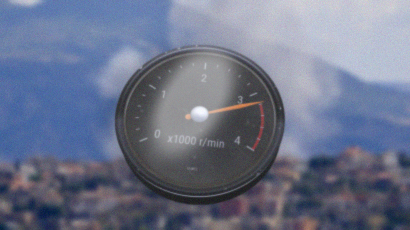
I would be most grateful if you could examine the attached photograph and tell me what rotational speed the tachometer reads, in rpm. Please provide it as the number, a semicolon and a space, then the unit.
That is 3200; rpm
